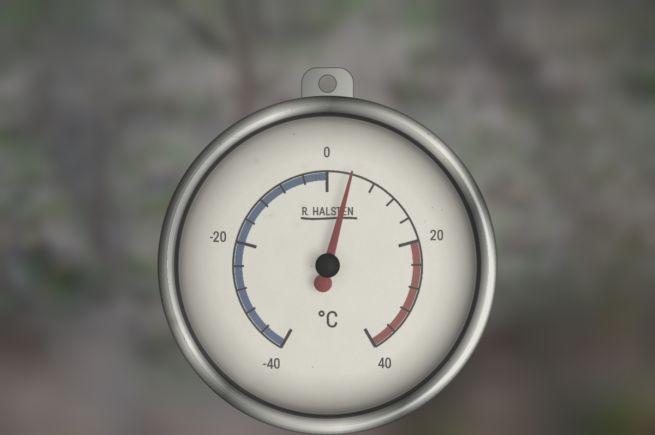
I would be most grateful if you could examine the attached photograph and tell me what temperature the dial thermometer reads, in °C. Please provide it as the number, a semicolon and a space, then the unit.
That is 4; °C
